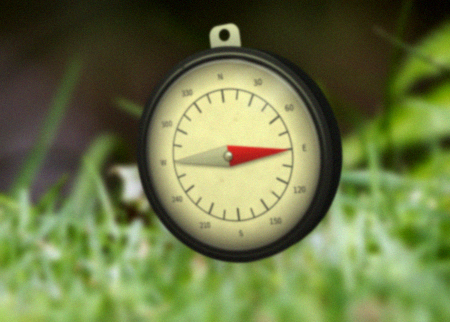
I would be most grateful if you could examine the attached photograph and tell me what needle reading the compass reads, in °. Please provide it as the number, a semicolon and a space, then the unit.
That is 90; °
